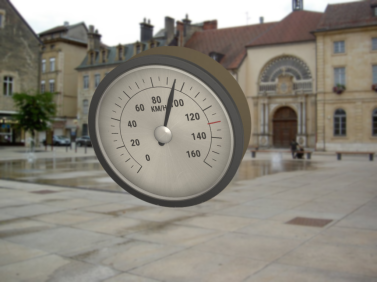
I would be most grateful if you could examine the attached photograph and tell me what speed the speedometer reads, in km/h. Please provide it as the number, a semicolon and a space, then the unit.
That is 95; km/h
